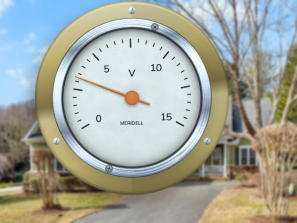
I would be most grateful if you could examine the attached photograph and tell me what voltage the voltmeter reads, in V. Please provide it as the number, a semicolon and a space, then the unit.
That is 3.25; V
